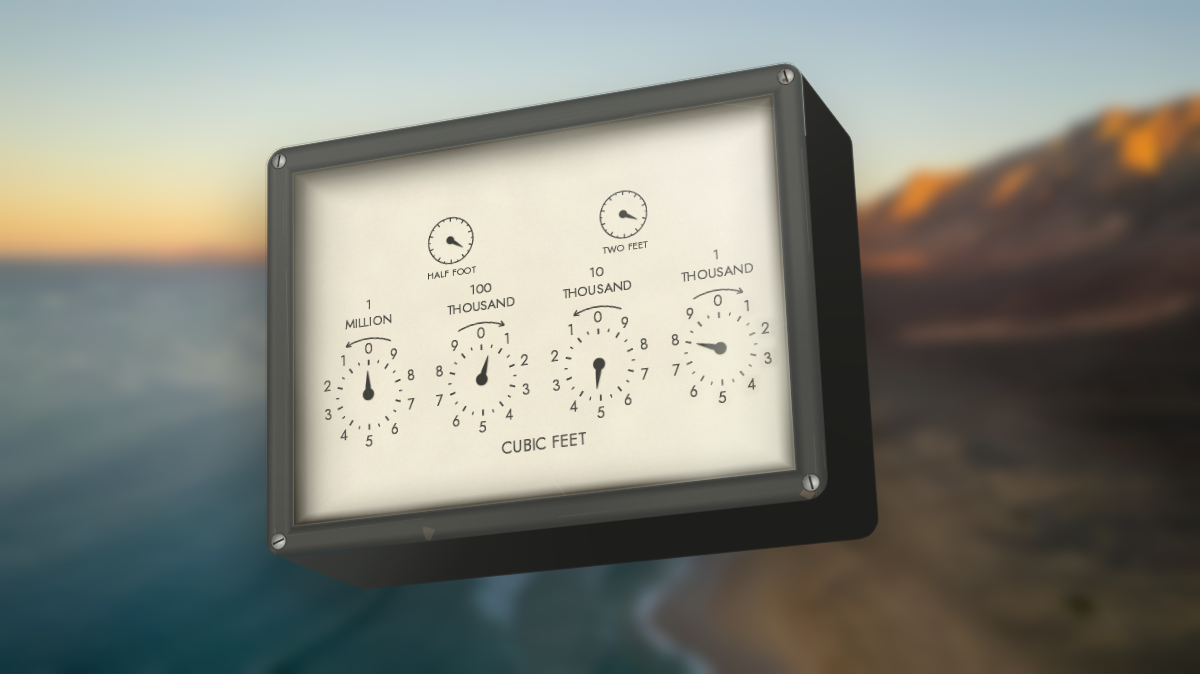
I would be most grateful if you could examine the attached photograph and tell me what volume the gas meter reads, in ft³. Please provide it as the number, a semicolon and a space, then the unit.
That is 4800; ft³
